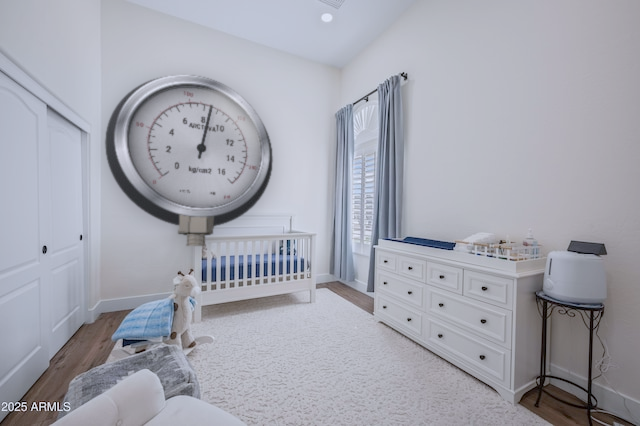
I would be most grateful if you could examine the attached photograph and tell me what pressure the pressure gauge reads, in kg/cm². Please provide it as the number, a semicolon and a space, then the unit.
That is 8.5; kg/cm²
